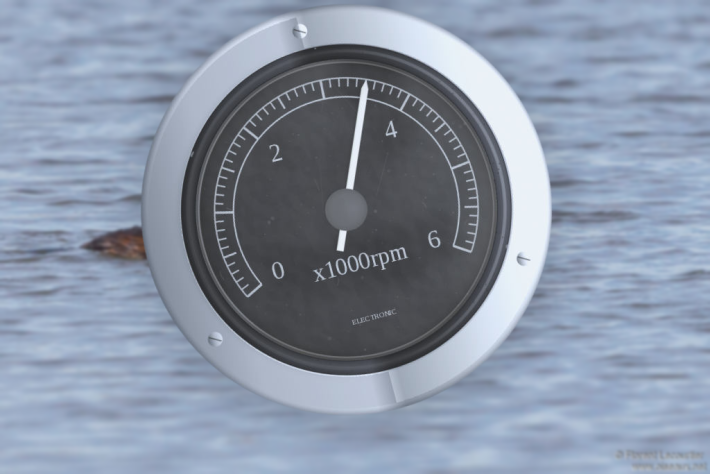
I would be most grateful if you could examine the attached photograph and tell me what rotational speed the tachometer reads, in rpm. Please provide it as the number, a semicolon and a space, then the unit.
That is 3500; rpm
